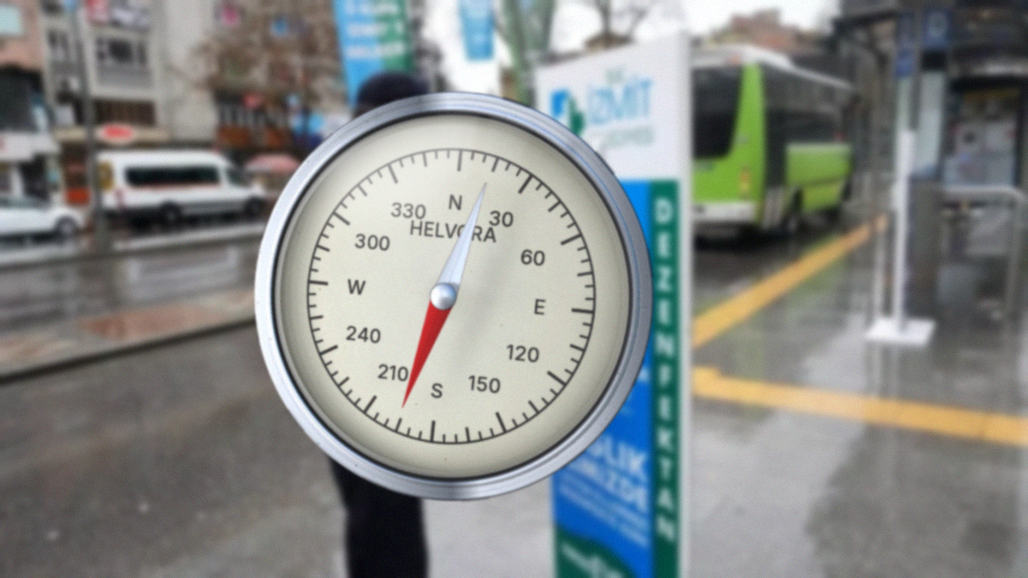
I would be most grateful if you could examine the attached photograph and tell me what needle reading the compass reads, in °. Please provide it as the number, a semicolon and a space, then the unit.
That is 195; °
